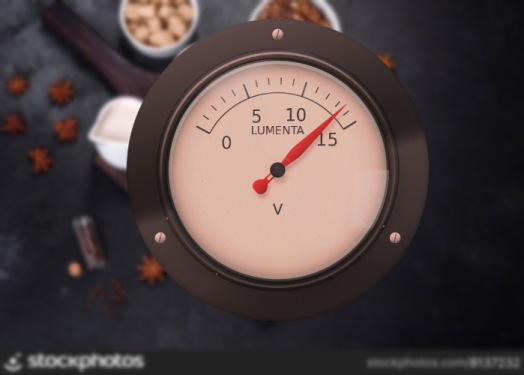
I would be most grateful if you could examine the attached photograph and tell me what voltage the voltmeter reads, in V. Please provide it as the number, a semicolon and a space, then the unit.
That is 13.5; V
